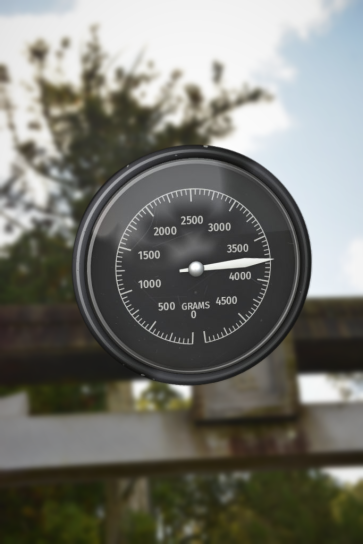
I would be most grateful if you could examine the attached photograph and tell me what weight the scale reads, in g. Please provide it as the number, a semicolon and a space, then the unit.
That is 3750; g
